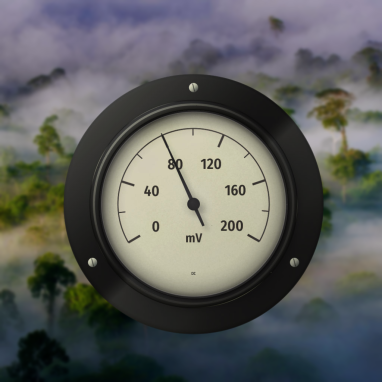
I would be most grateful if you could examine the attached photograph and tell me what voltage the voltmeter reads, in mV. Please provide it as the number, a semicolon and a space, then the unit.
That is 80; mV
